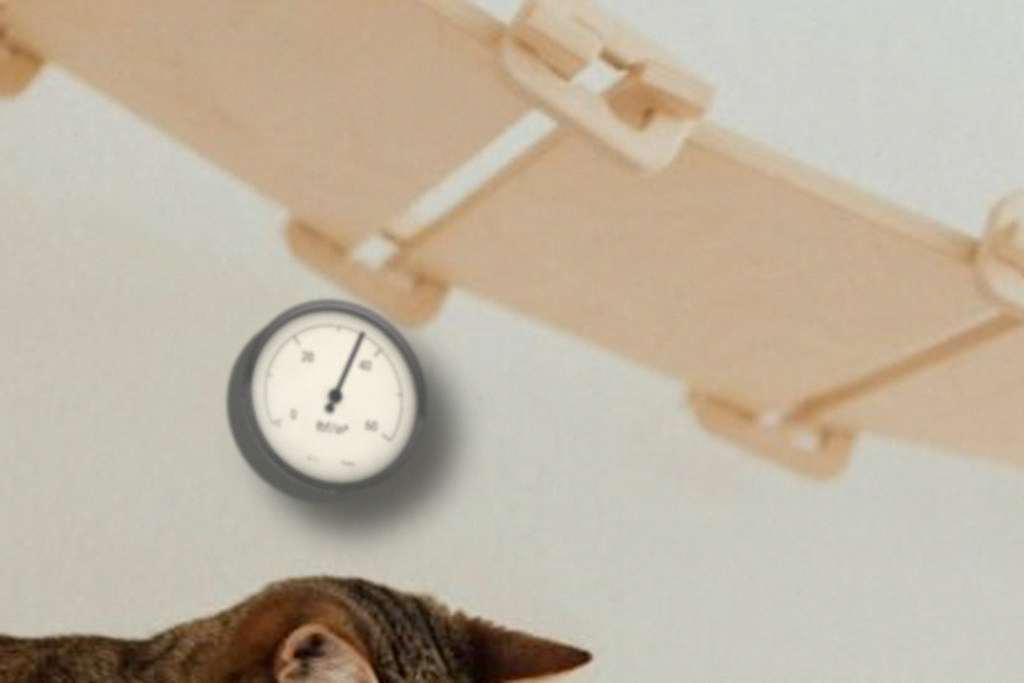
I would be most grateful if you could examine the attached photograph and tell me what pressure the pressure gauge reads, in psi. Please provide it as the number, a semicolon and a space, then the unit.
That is 35; psi
